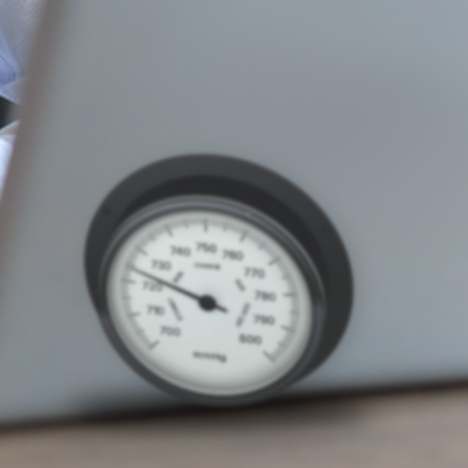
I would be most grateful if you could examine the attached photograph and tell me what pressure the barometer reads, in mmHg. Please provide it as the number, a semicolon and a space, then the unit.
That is 725; mmHg
